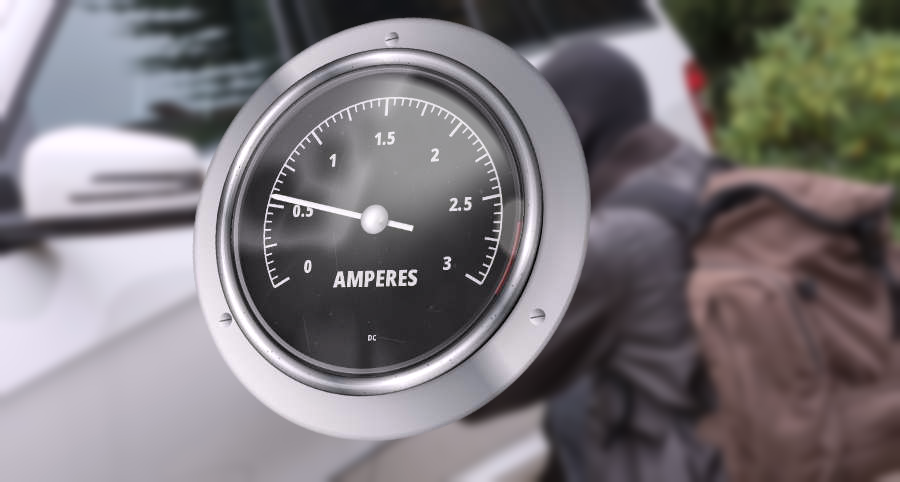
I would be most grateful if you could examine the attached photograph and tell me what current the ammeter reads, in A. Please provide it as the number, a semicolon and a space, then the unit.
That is 0.55; A
